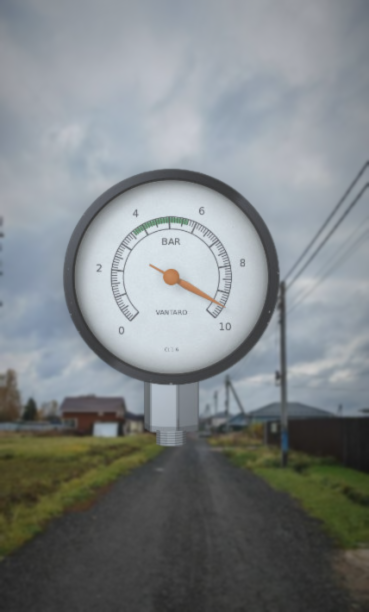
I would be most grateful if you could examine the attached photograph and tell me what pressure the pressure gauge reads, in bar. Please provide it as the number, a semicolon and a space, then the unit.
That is 9.5; bar
